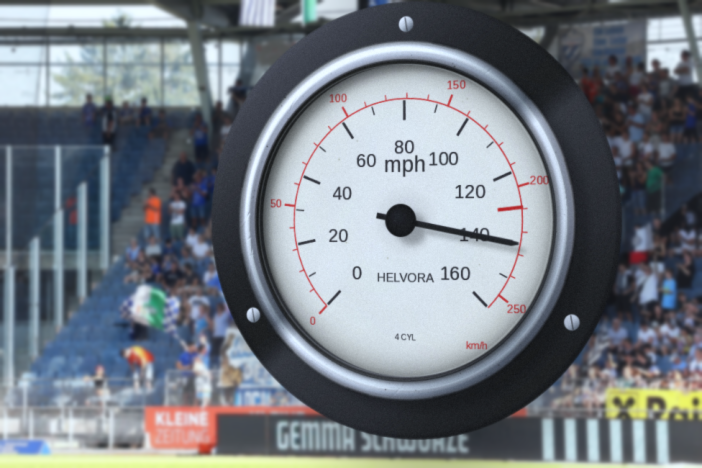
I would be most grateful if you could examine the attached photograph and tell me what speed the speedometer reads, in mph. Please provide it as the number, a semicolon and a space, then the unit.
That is 140; mph
